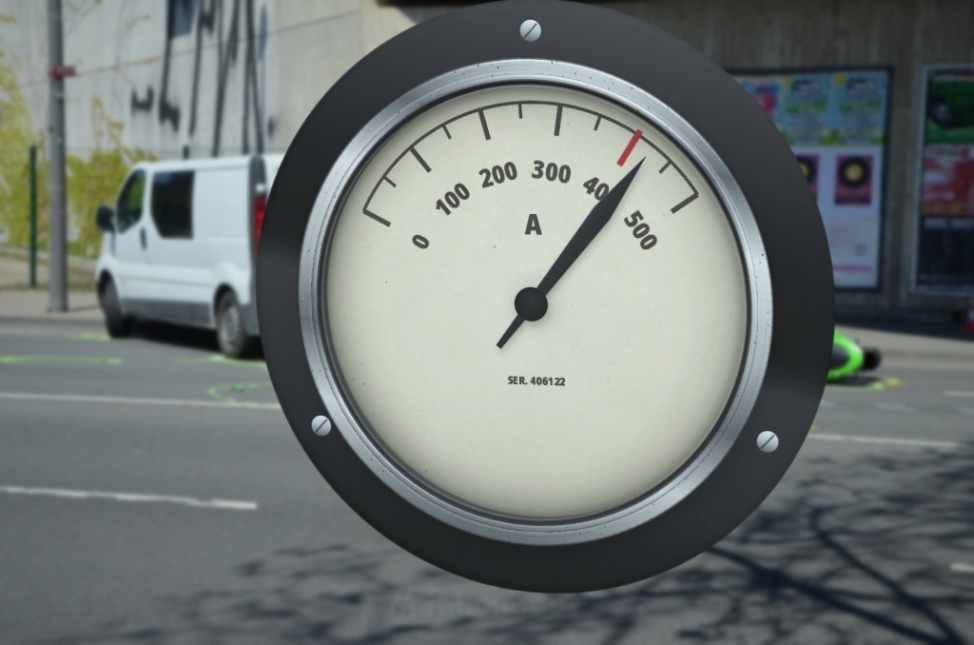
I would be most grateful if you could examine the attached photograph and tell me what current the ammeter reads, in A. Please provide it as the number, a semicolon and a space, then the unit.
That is 425; A
